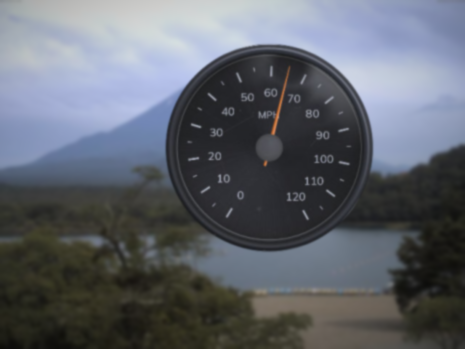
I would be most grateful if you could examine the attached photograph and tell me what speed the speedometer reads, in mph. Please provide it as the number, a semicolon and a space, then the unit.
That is 65; mph
